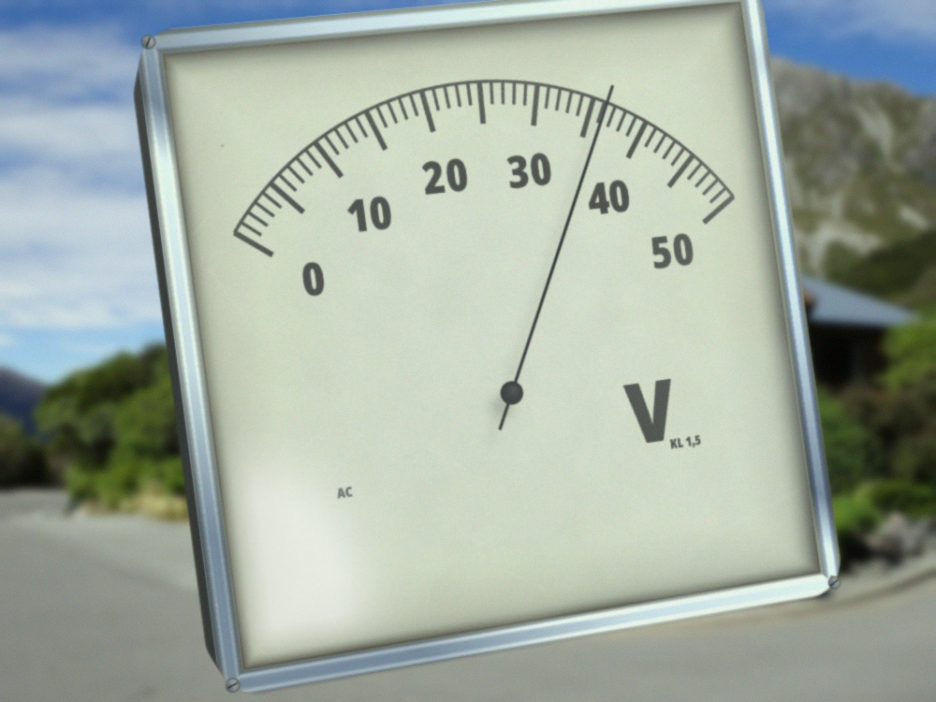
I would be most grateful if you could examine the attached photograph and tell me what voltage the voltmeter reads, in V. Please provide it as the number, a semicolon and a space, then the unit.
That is 36; V
